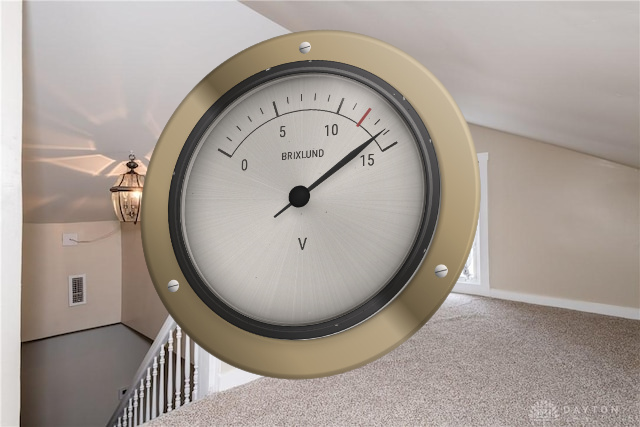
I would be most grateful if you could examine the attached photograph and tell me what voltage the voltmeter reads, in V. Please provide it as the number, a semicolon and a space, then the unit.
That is 14; V
